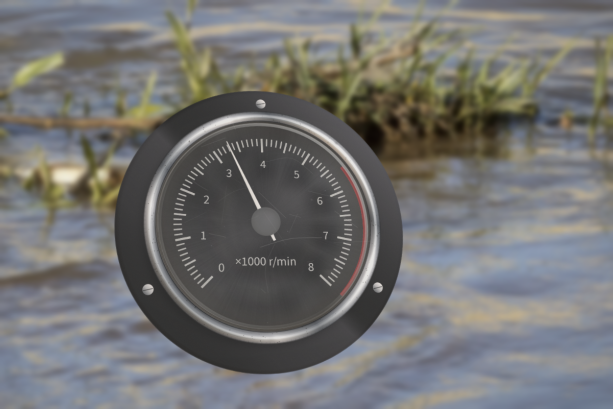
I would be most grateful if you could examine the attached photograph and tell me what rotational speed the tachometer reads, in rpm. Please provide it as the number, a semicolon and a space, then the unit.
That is 3300; rpm
